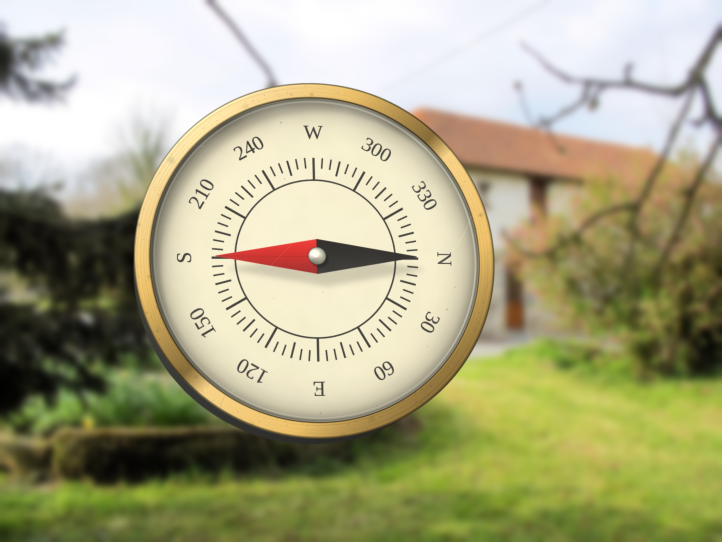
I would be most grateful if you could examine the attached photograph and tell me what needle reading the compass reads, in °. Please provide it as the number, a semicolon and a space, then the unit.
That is 180; °
